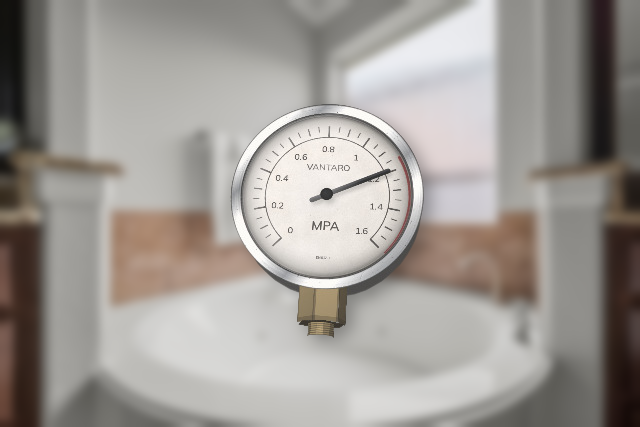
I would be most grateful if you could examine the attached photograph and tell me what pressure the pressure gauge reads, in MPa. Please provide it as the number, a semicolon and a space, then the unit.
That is 1.2; MPa
